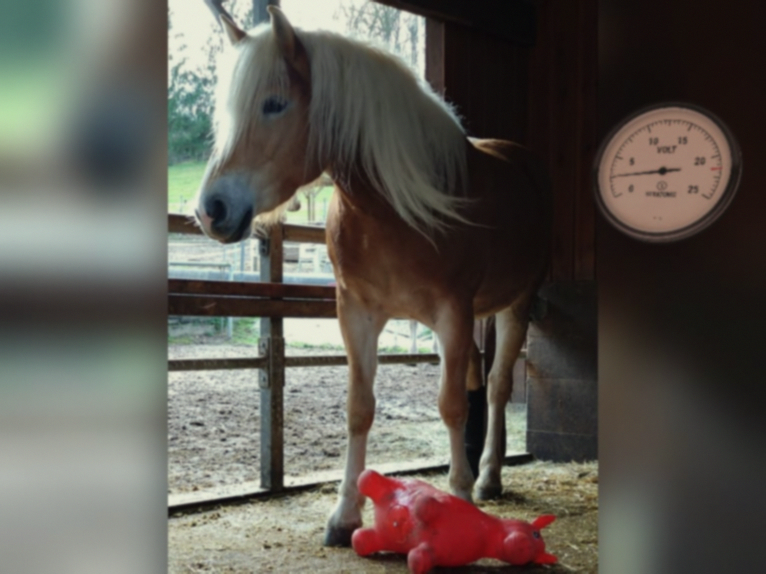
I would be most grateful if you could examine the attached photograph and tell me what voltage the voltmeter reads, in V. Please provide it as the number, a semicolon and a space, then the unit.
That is 2.5; V
